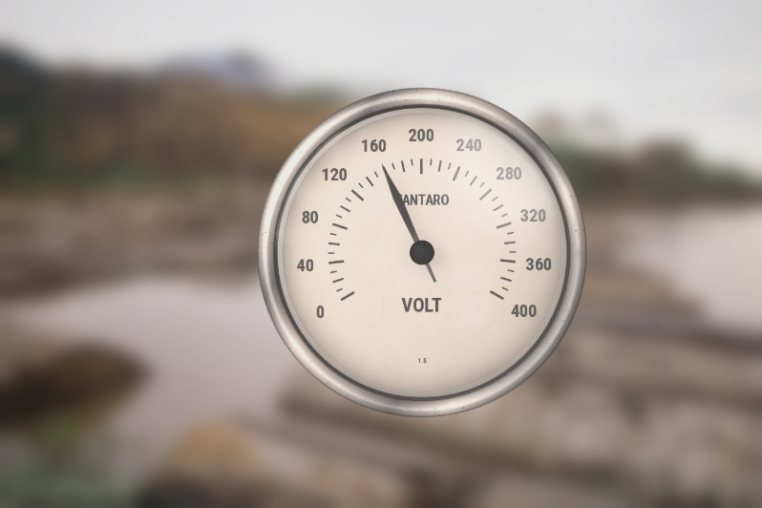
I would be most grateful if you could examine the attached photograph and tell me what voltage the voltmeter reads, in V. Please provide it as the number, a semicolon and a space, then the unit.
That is 160; V
